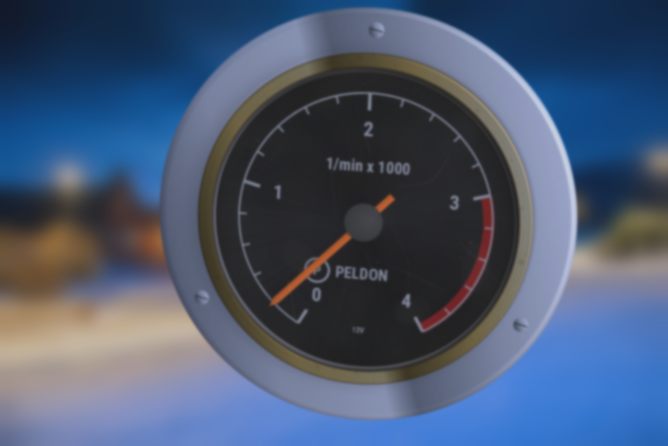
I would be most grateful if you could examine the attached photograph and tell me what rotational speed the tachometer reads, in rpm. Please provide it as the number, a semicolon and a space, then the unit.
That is 200; rpm
